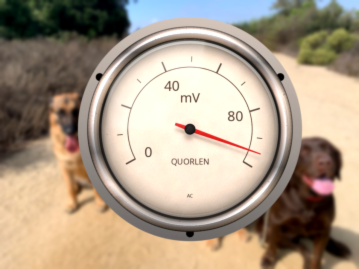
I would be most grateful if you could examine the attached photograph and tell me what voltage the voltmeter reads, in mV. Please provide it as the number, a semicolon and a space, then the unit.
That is 95; mV
